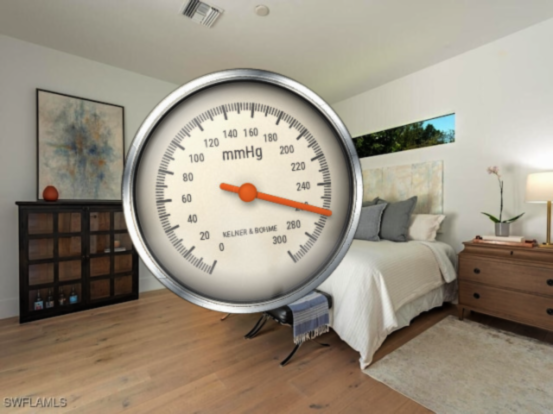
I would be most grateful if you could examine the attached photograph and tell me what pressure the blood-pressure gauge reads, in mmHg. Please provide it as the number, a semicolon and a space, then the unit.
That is 260; mmHg
